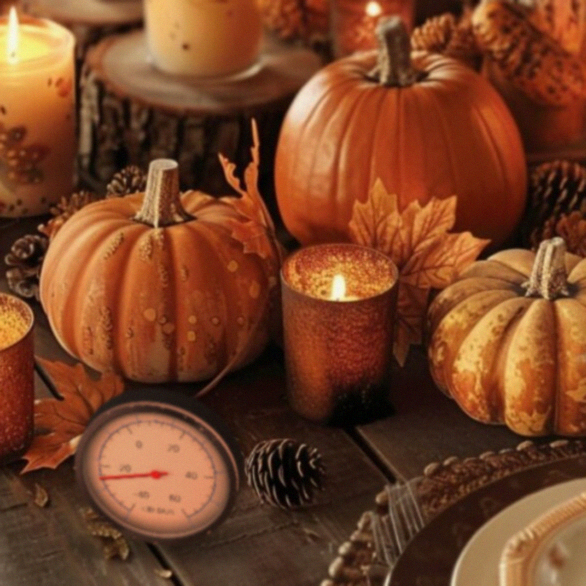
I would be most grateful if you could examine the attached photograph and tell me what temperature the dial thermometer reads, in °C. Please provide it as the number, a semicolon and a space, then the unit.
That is -24; °C
